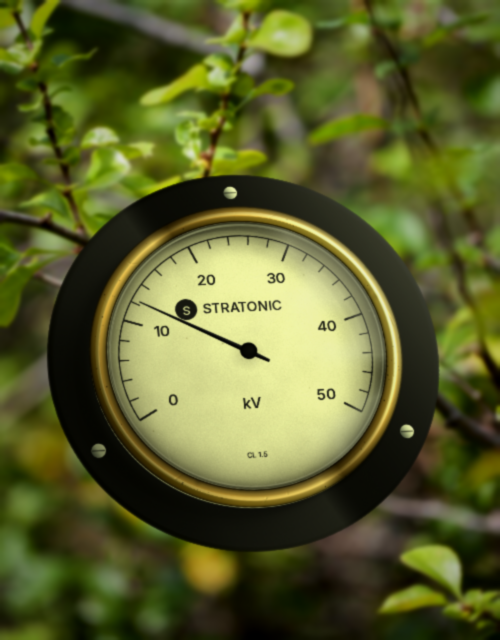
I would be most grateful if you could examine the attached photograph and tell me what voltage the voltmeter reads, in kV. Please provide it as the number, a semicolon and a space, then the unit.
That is 12; kV
